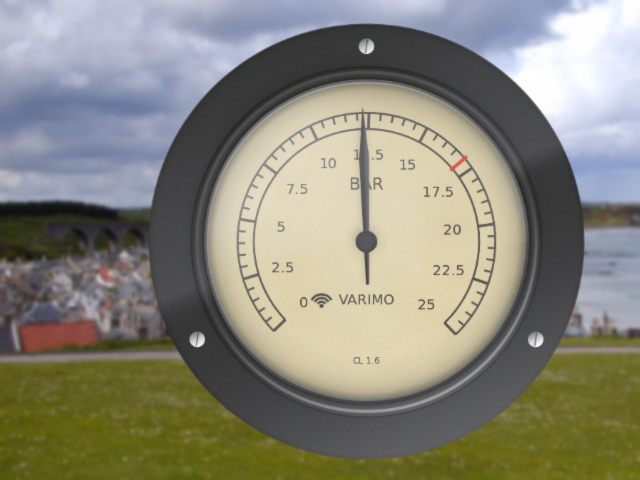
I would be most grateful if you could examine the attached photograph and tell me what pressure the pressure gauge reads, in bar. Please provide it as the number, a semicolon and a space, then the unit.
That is 12.25; bar
